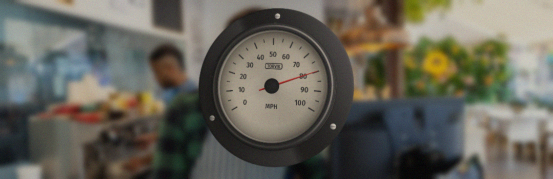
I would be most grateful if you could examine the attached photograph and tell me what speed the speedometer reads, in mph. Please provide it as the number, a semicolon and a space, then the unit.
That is 80; mph
